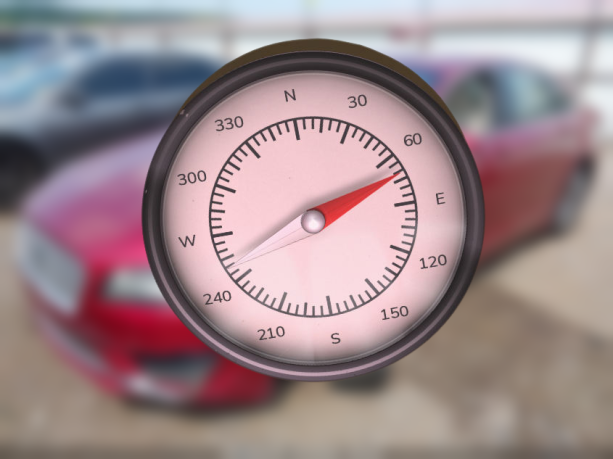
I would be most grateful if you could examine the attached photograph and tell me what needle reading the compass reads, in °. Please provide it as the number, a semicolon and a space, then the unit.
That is 70; °
